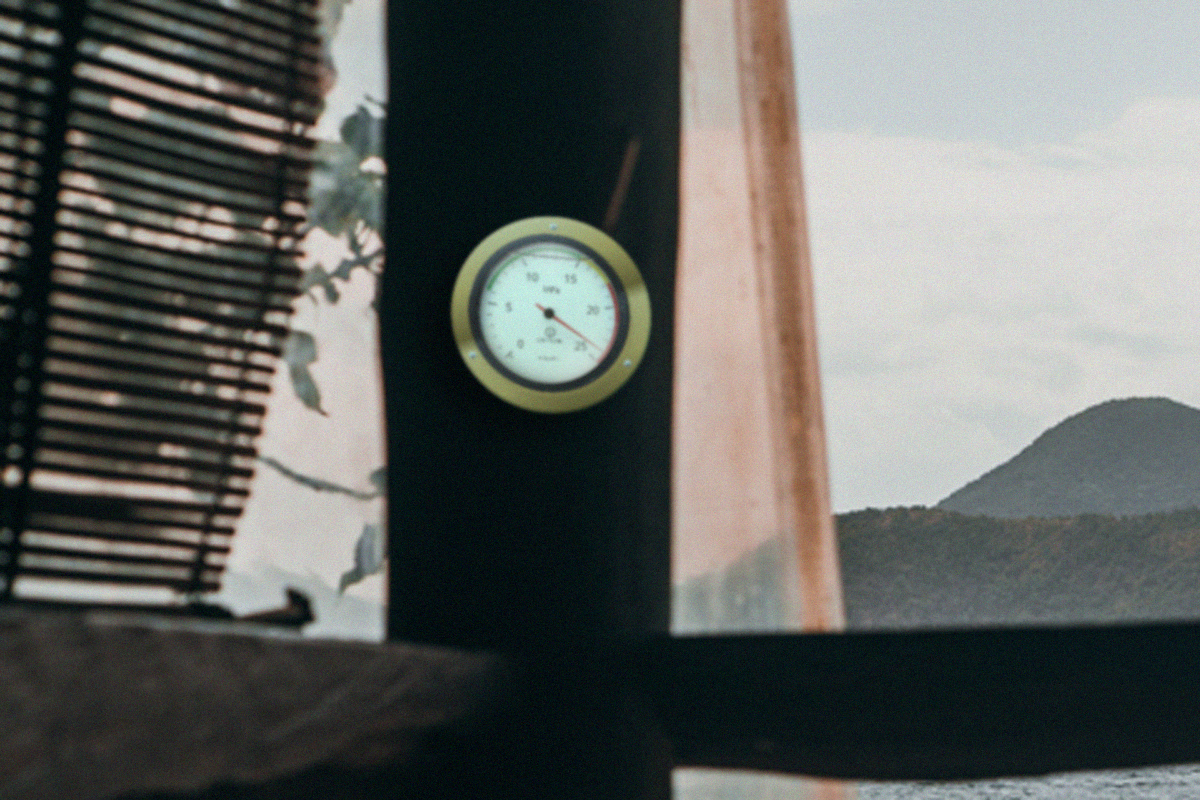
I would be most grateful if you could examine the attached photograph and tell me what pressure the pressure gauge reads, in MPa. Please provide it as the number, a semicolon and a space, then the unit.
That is 24; MPa
